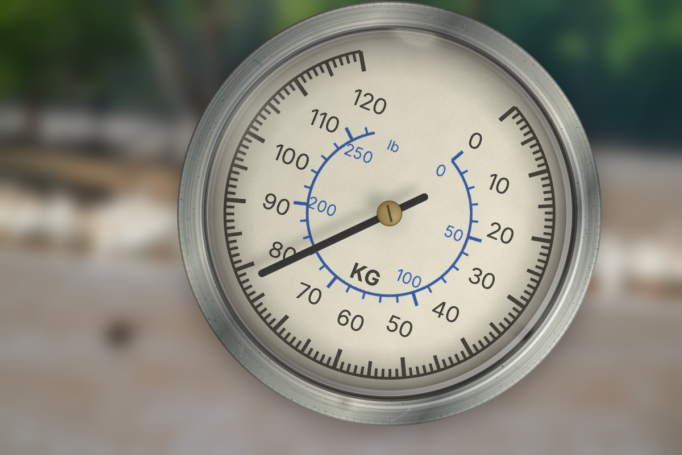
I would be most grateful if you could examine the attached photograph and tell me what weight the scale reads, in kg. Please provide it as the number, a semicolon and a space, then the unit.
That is 78; kg
